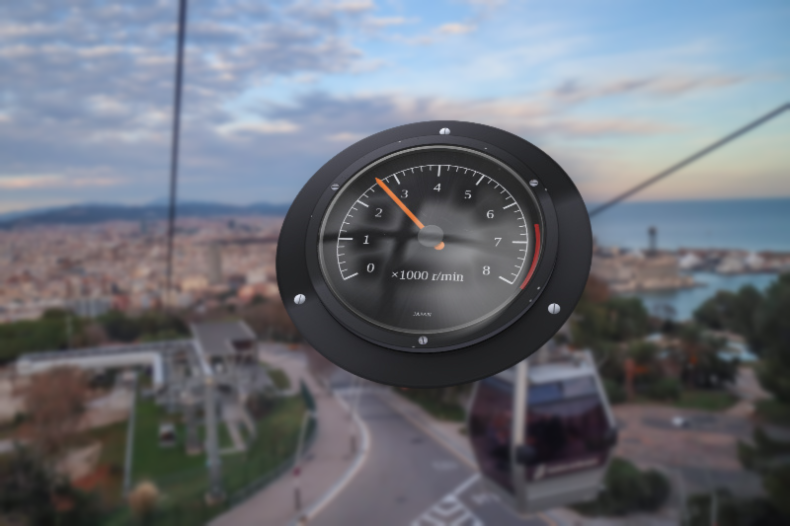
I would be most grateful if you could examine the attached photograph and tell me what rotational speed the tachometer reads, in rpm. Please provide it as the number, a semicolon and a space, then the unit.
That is 2600; rpm
